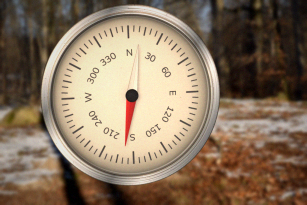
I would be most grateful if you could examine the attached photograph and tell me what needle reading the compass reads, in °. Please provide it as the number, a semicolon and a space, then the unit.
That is 190; °
